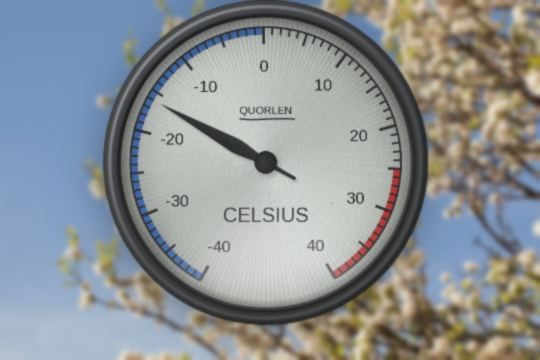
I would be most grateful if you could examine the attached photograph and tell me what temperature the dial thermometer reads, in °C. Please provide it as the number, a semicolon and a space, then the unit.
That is -16; °C
